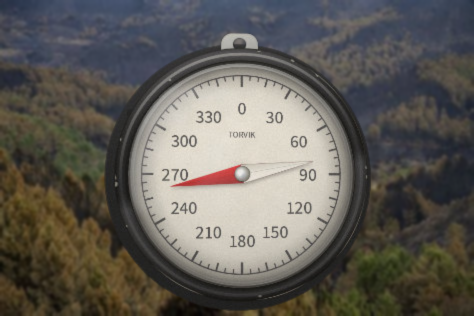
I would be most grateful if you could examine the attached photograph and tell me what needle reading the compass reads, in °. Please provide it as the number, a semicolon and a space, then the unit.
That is 260; °
